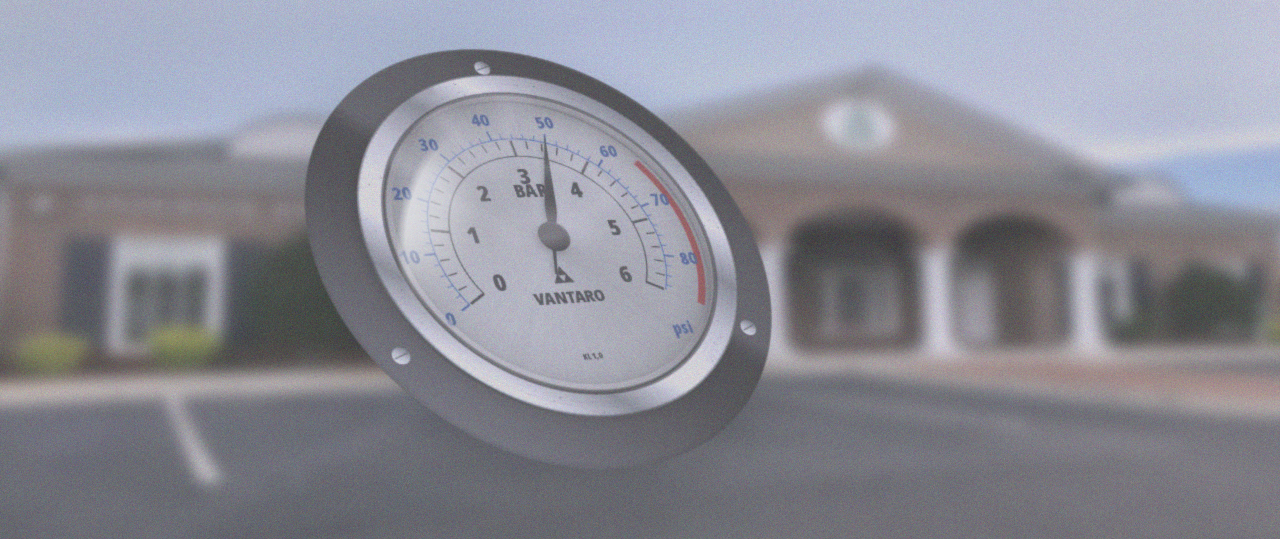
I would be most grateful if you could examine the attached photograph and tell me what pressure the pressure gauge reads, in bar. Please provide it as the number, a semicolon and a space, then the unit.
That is 3.4; bar
